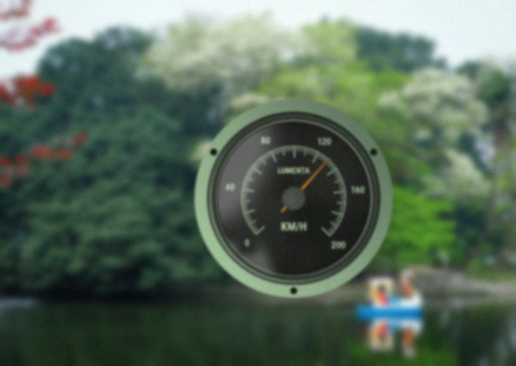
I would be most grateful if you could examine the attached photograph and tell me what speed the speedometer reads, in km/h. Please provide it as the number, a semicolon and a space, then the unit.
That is 130; km/h
